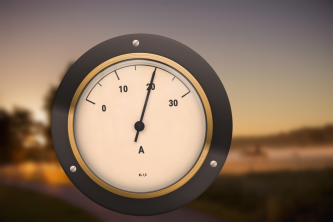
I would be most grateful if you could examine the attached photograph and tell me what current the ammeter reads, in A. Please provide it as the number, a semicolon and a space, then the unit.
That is 20; A
